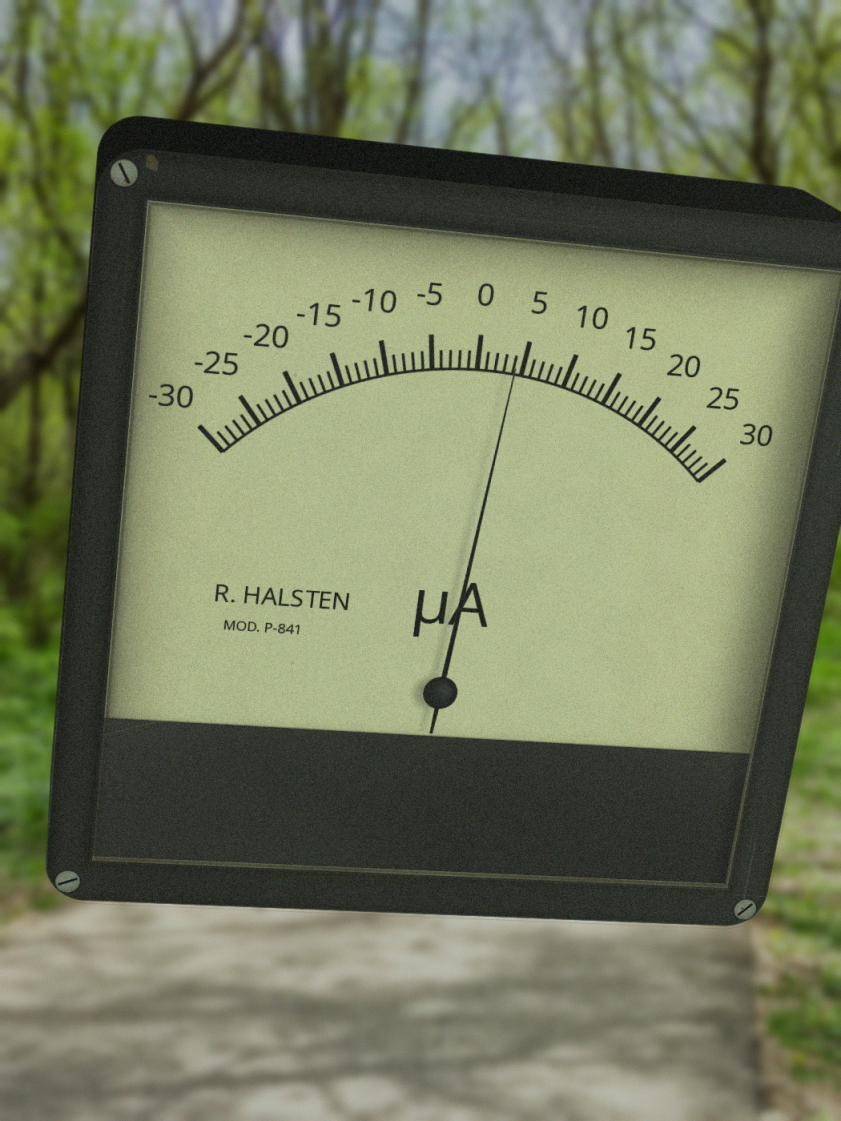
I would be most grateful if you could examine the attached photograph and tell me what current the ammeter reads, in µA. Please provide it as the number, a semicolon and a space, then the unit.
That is 4; µA
